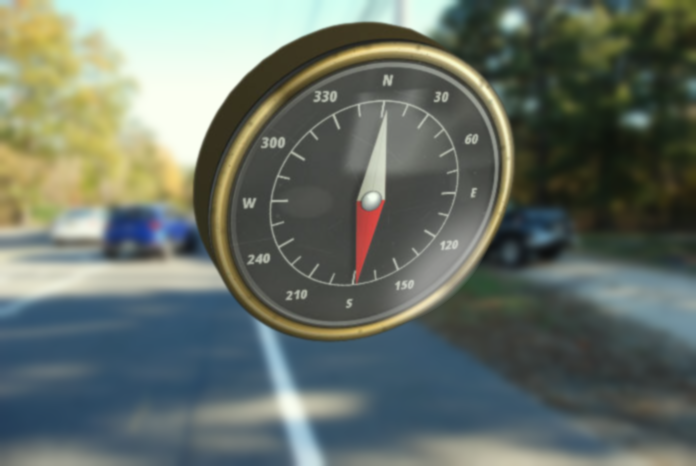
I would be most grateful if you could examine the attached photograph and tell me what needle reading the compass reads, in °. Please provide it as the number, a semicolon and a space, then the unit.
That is 180; °
